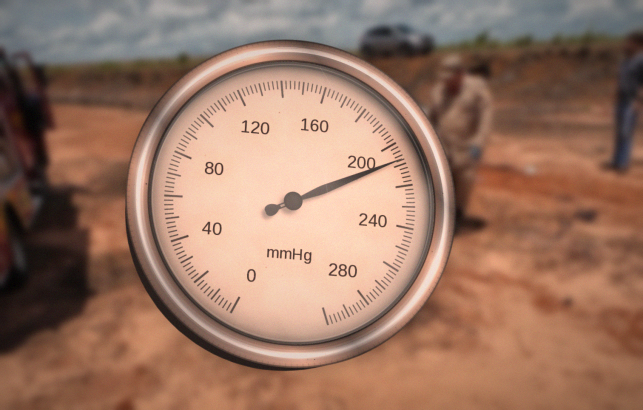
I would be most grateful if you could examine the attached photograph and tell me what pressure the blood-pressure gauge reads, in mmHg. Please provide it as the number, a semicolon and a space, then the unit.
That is 208; mmHg
